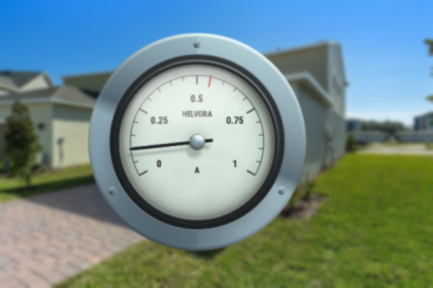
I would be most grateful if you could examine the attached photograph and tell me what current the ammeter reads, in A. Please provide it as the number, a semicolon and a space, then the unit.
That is 0.1; A
